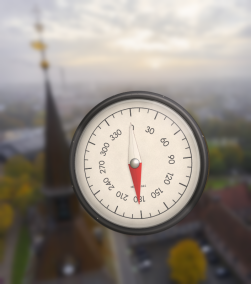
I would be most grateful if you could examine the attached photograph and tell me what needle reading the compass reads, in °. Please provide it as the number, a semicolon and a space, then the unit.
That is 180; °
